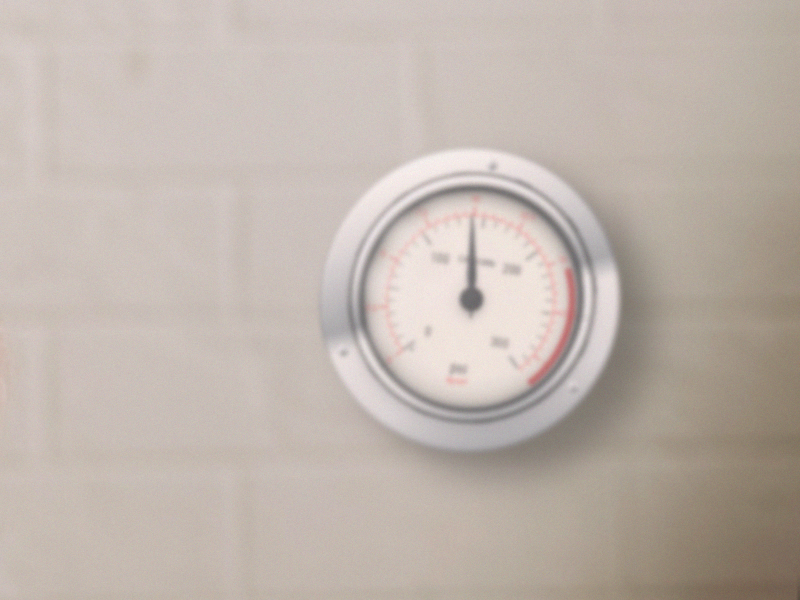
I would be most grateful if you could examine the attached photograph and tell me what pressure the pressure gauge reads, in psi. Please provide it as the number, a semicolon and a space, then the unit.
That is 140; psi
